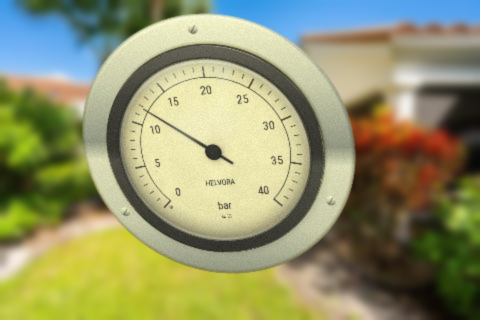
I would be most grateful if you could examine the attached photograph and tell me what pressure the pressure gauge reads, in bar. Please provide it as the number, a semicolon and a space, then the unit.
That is 12; bar
